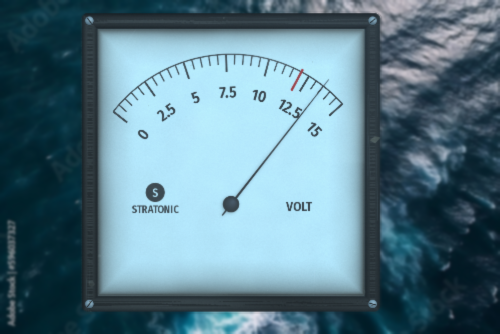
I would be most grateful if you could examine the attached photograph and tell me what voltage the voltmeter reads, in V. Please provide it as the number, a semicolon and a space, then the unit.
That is 13.5; V
